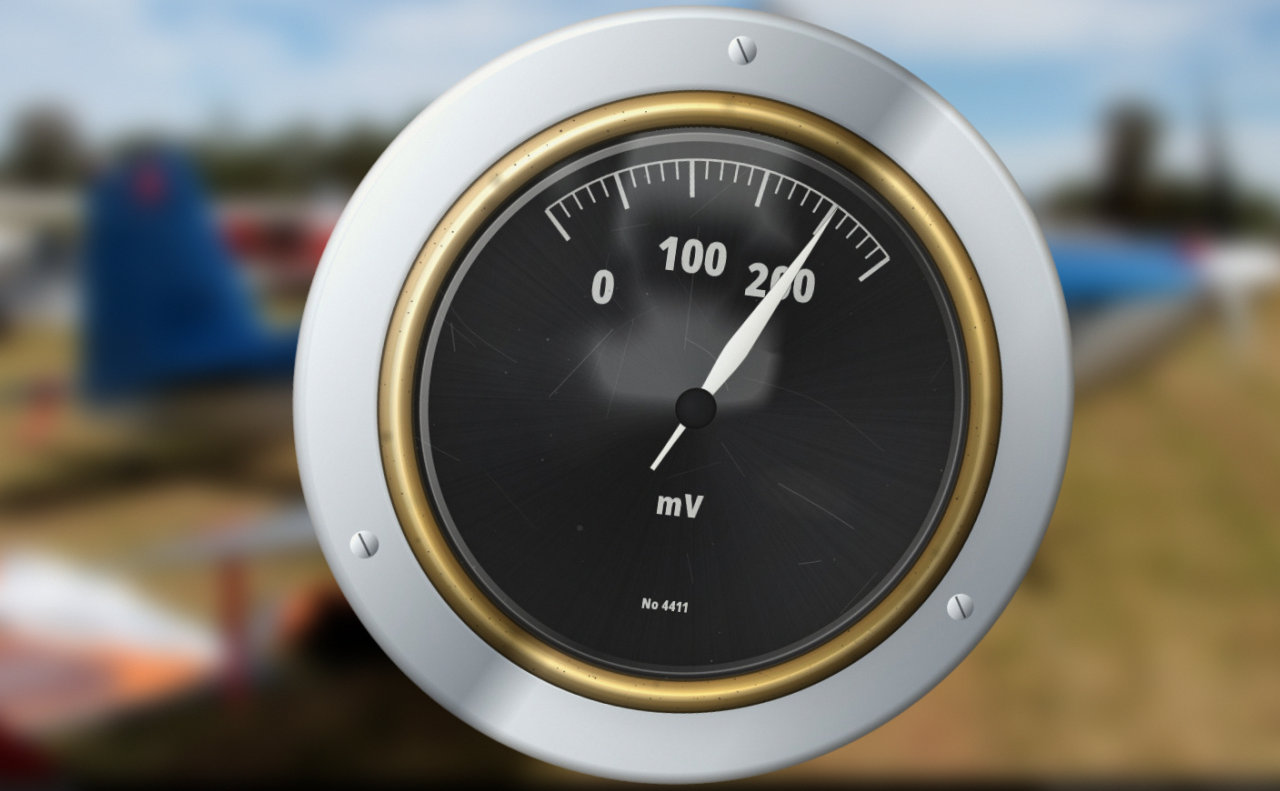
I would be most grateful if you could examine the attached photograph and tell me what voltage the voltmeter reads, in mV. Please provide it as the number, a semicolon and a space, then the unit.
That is 200; mV
